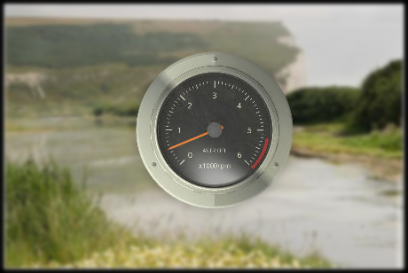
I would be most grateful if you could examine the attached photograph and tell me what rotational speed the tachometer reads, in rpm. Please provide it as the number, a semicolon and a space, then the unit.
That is 500; rpm
